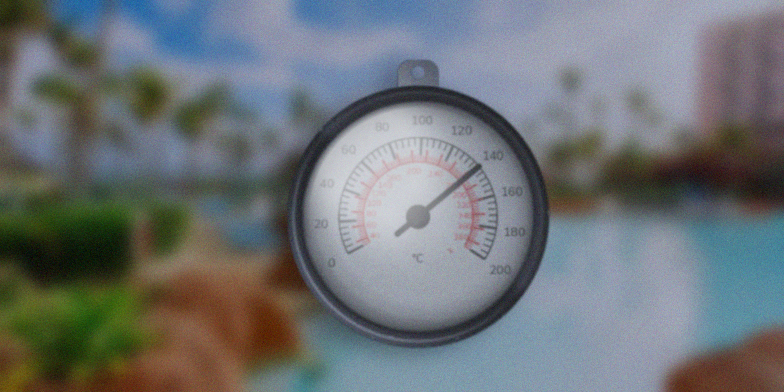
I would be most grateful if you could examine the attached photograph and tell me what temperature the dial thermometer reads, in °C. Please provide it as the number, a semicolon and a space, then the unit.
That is 140; °C
